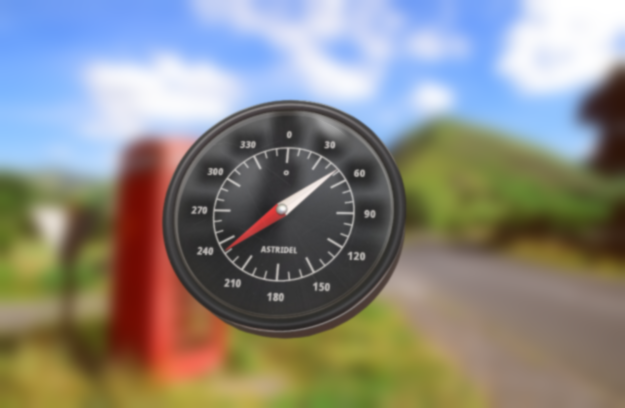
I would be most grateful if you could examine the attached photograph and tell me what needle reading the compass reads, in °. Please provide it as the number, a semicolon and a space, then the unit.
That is 230; °
